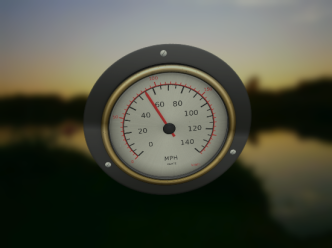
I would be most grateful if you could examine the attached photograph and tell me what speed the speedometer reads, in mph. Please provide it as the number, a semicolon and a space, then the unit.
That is 55; mph
